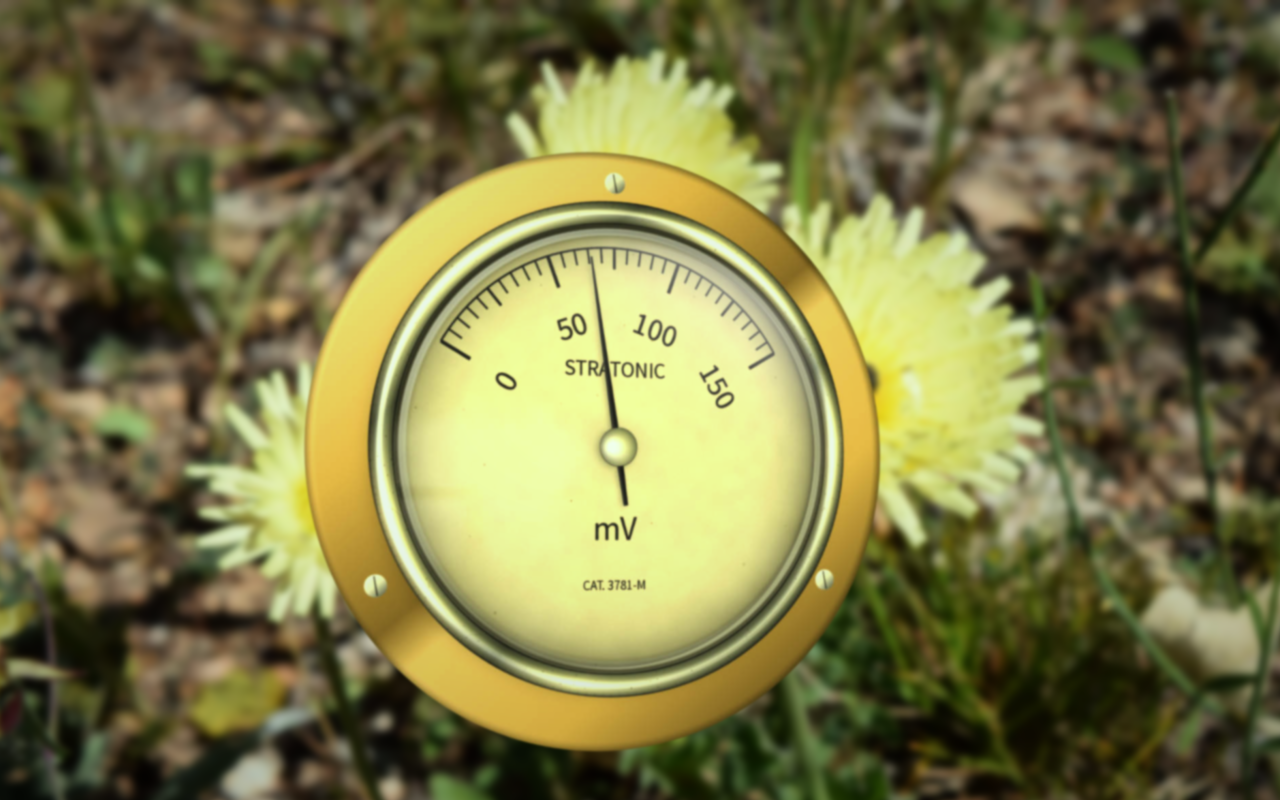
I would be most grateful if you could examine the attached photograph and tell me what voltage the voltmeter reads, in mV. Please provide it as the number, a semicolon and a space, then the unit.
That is 65; mV
